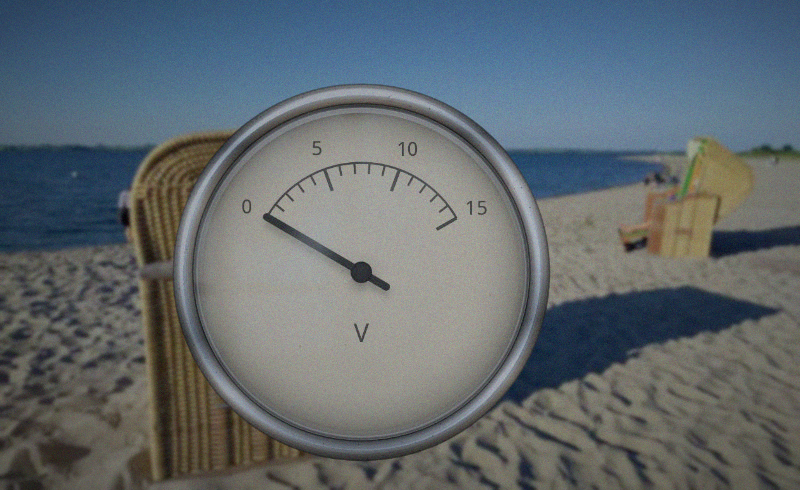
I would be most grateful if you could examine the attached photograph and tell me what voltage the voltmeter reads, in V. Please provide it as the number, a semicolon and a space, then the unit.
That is 0; V
